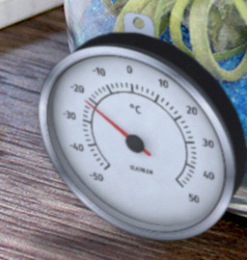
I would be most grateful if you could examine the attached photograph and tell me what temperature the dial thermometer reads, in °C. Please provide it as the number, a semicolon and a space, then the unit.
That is -20; °C
